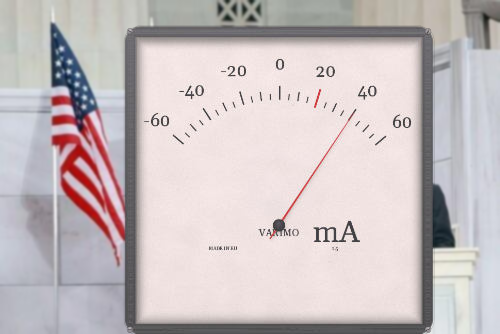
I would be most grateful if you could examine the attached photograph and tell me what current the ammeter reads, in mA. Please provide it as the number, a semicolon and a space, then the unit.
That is 40; mA
